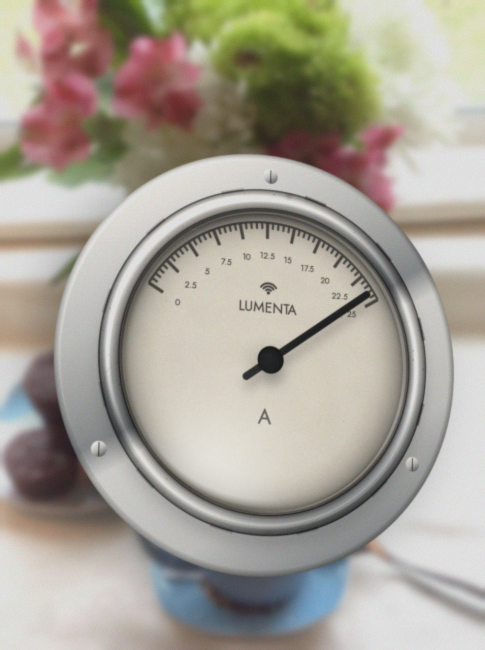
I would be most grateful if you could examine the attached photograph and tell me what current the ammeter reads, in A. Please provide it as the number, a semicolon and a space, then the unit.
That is 24; A
